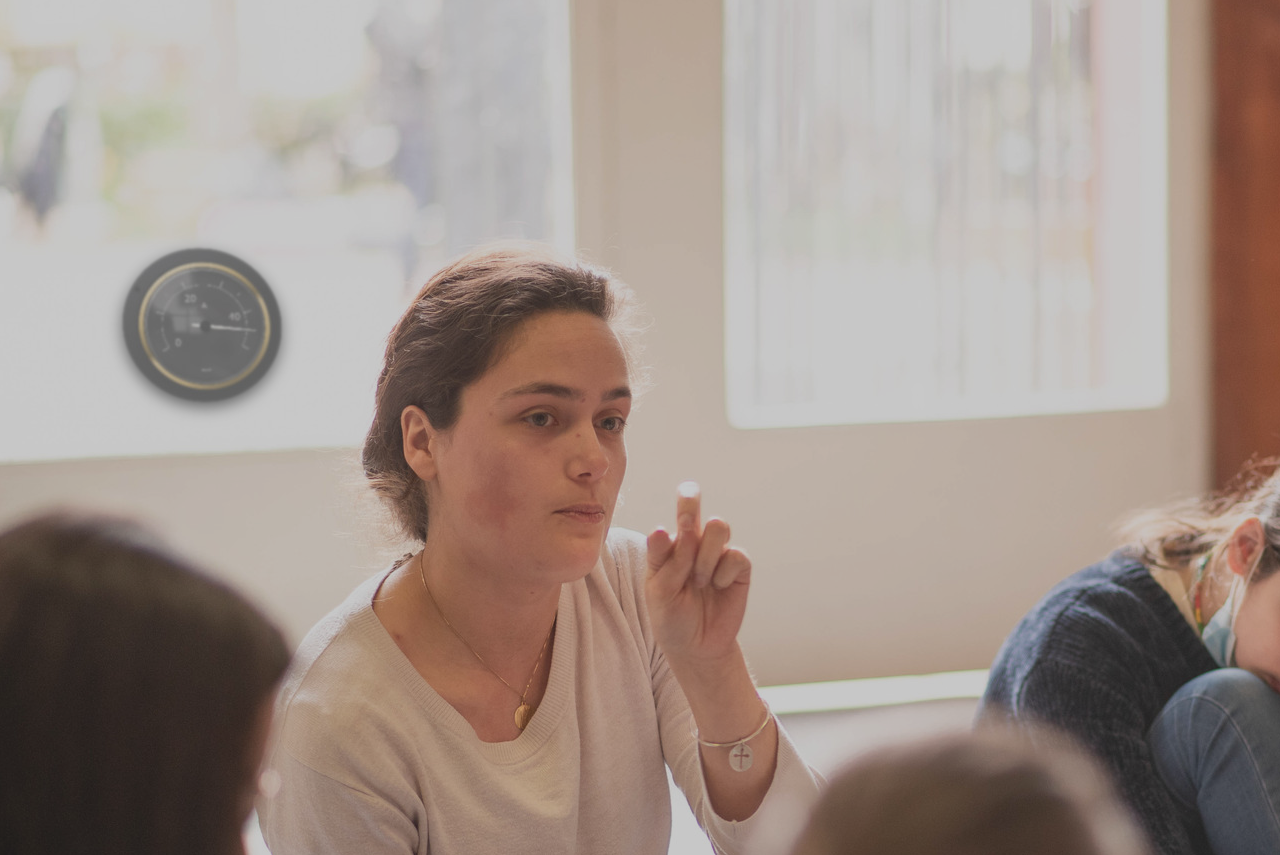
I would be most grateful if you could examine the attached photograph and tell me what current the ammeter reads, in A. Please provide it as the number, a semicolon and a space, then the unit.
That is 45; A
